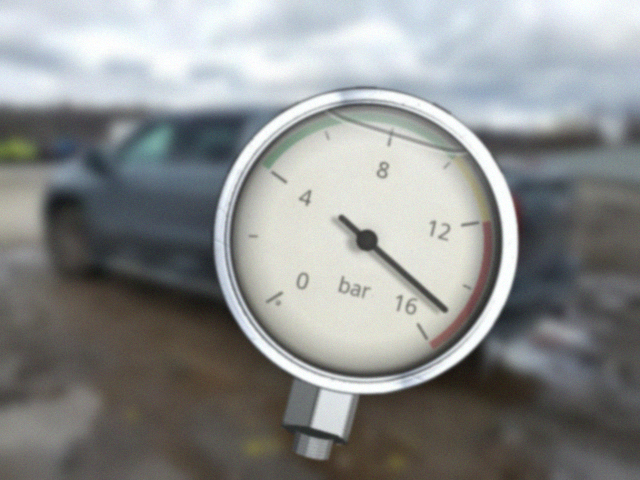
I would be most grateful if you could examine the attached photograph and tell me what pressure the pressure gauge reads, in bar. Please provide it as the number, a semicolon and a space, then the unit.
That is 15; bar
